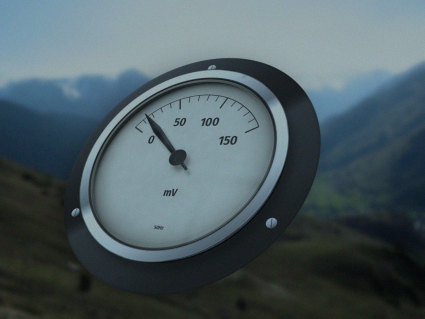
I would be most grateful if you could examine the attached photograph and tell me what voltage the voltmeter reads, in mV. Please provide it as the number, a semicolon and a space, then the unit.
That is 15; mV
